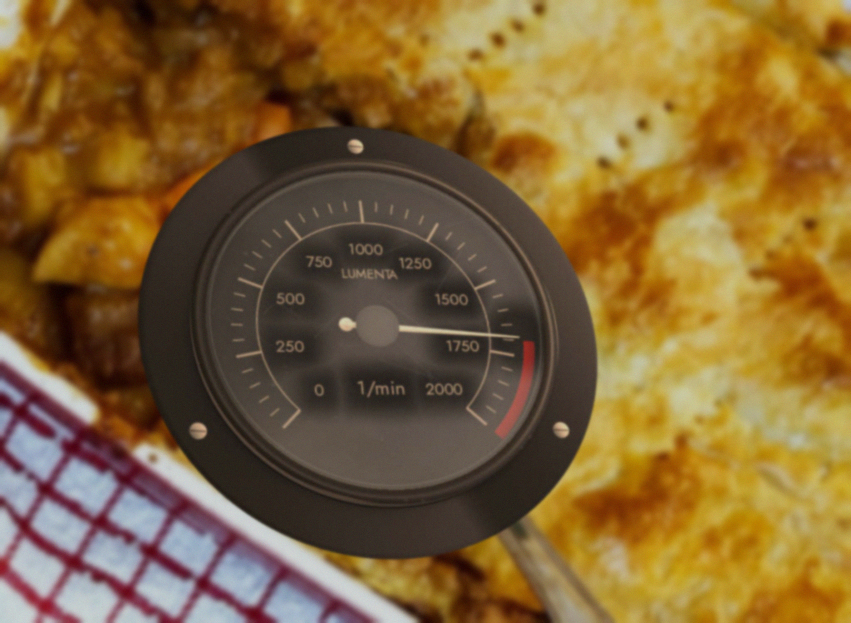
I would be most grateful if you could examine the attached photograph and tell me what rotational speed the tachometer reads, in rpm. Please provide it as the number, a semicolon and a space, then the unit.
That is 1700; rpm
